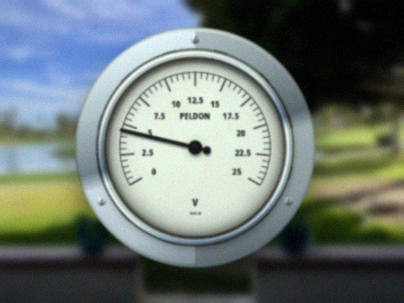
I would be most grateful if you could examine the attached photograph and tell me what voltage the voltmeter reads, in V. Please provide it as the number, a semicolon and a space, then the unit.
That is 4.5; V
